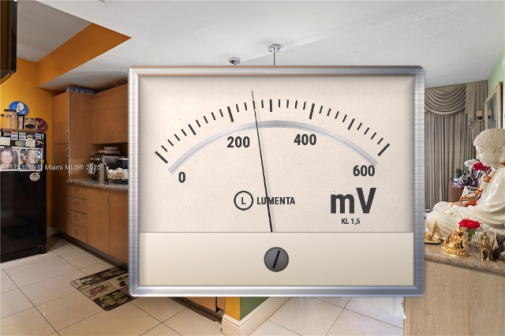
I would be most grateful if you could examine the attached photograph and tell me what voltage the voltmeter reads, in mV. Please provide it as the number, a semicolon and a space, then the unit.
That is 260; mV
